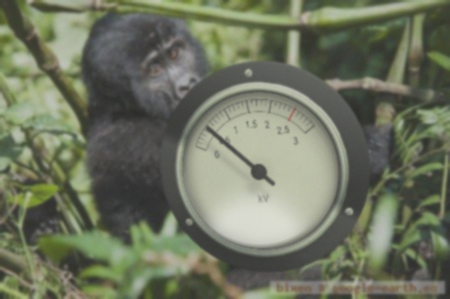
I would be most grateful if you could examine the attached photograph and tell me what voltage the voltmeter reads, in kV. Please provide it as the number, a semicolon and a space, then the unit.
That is 0.5; kV
